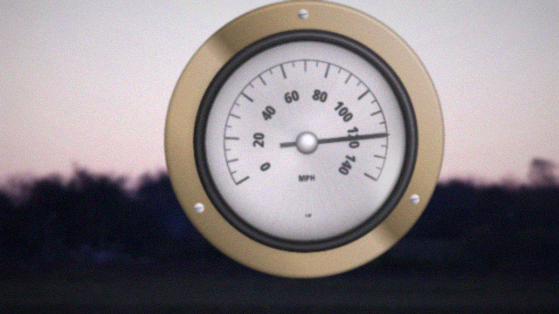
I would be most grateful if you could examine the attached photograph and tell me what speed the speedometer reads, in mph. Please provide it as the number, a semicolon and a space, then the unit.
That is 120; mph
